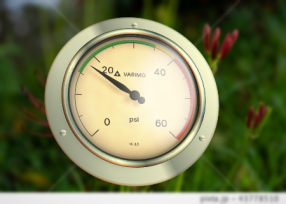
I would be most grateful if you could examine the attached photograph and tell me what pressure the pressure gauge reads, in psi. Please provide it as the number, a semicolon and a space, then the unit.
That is 17.5; psi
